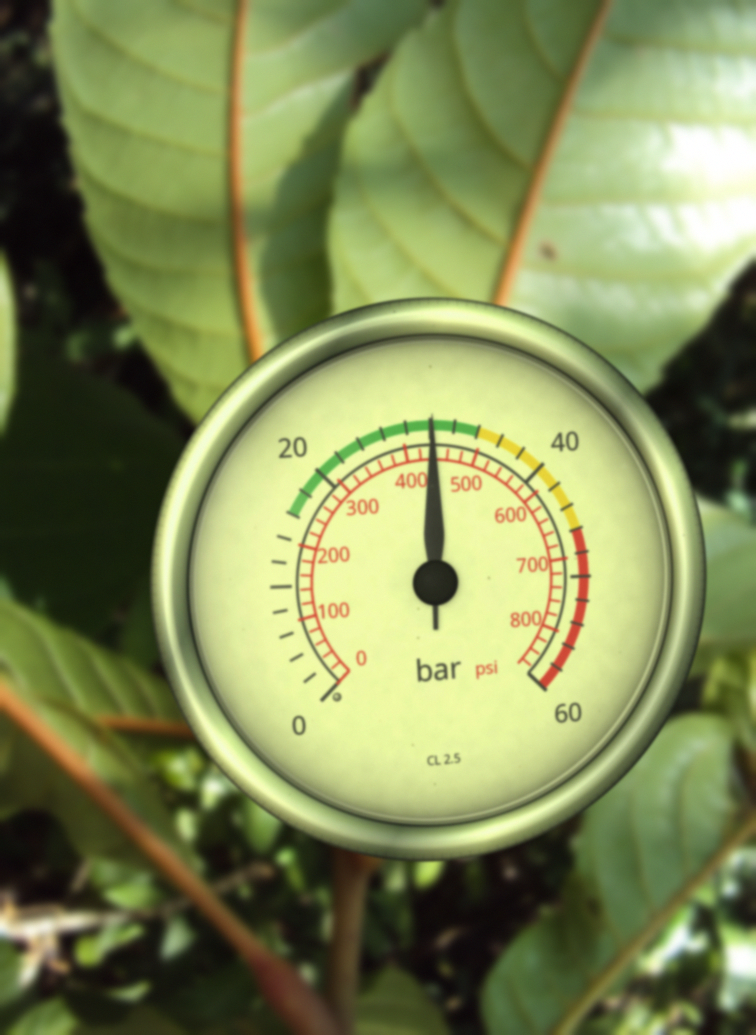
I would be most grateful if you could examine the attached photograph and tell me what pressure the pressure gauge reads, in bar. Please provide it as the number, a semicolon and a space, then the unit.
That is 30; bar
